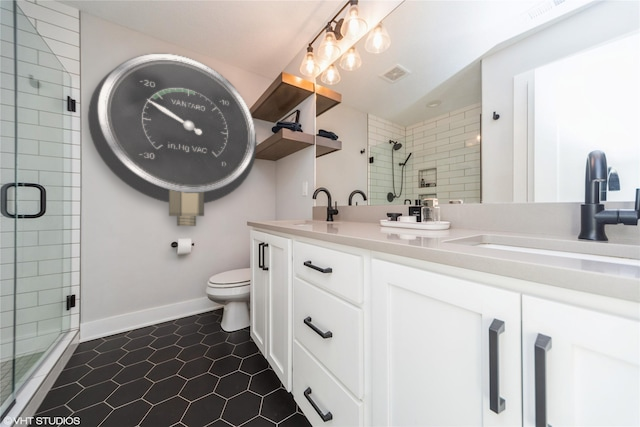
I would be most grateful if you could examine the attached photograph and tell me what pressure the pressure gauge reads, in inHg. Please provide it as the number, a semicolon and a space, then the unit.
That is -22; inHg
